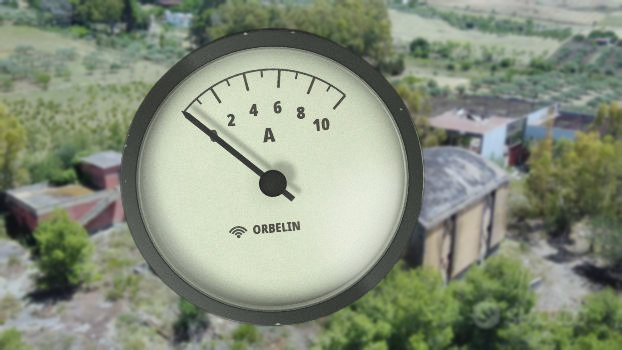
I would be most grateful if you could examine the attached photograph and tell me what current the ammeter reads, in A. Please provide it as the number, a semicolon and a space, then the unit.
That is 0; A
